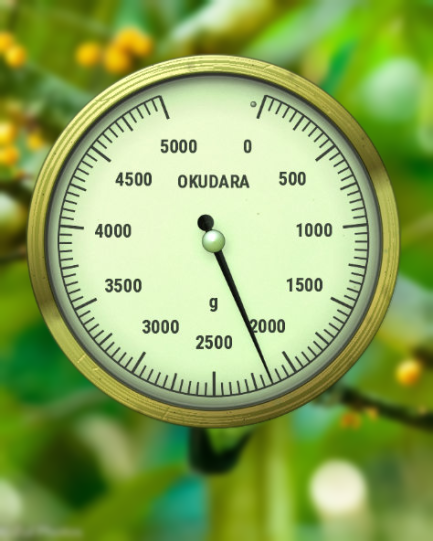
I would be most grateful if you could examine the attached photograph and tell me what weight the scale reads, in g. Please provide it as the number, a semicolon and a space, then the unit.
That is 2150; g
